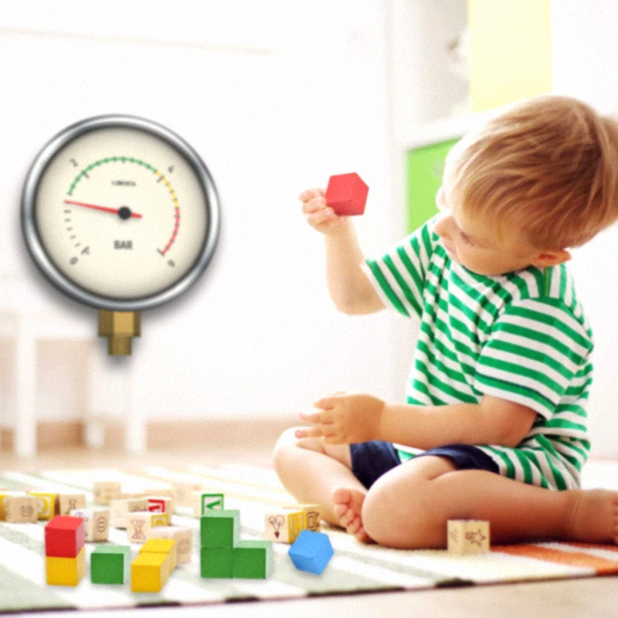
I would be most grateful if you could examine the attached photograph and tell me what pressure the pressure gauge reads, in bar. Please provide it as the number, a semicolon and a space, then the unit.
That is 1.2; bar
